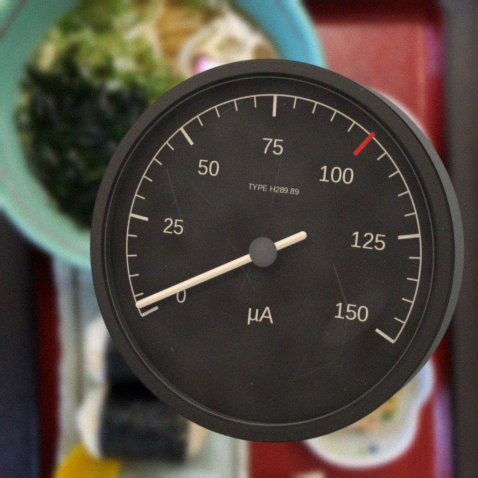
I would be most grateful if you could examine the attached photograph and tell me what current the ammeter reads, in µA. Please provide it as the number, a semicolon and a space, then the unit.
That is 2.5; µA
